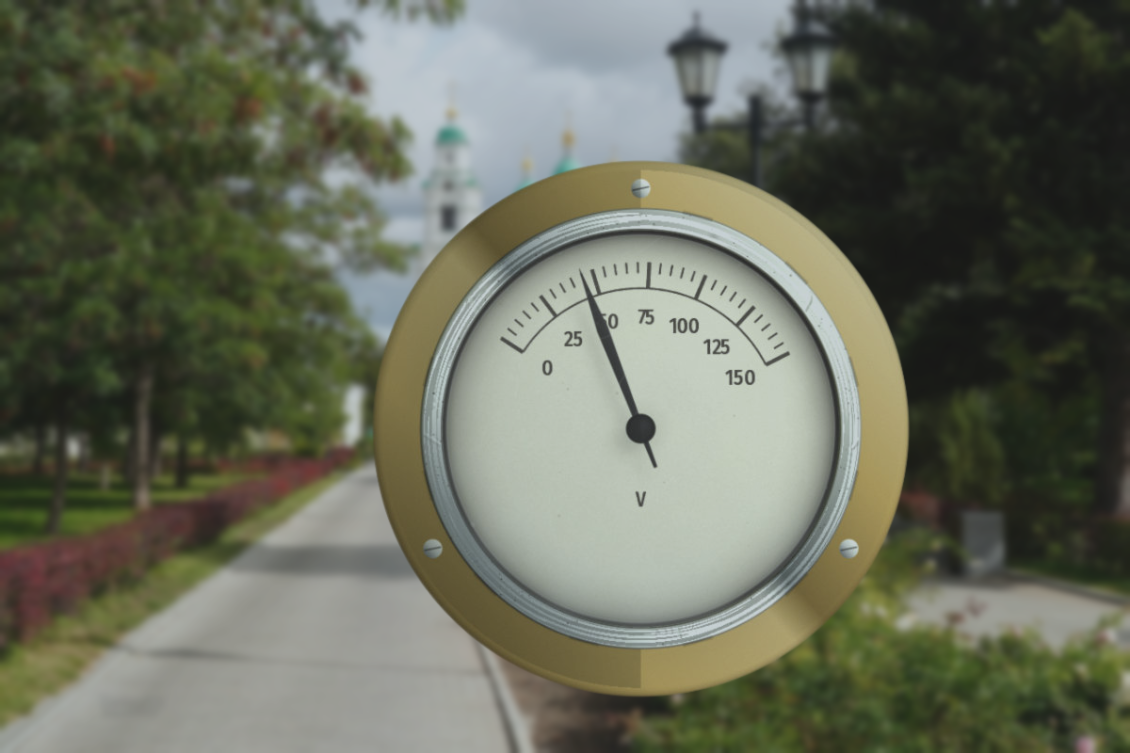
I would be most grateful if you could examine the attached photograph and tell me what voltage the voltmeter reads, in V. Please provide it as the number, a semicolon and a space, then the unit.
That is 45; V
